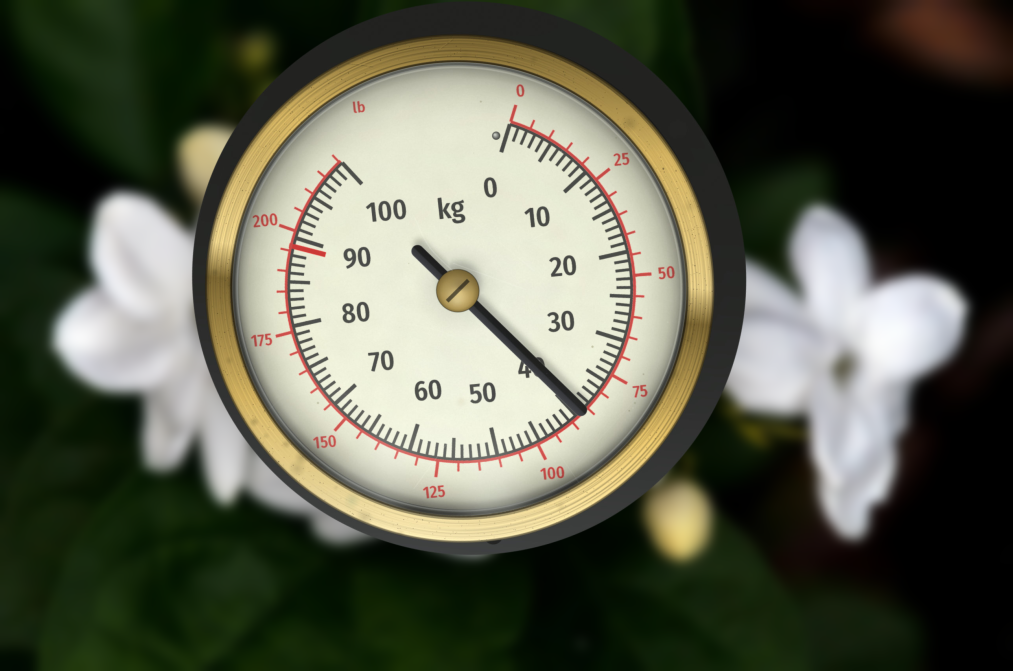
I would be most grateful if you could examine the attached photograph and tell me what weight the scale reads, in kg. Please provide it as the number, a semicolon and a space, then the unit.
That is 39; kg
